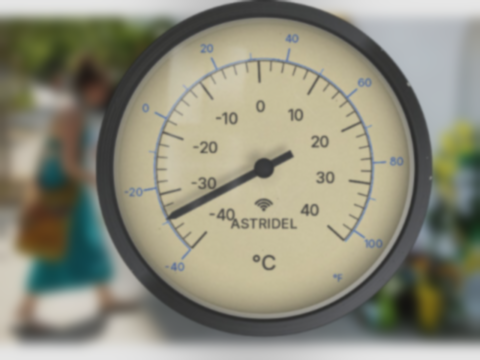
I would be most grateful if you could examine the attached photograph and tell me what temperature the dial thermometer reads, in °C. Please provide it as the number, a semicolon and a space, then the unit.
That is -34; °C
